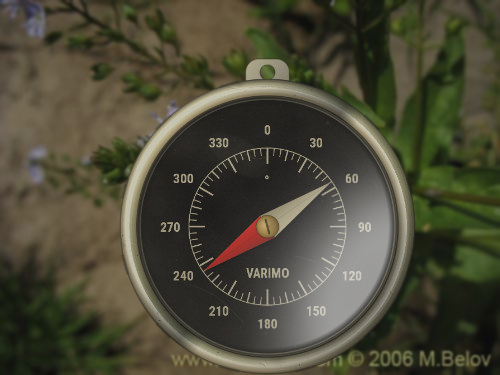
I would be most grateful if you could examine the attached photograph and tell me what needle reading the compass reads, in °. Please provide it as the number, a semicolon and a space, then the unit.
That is 235; °
